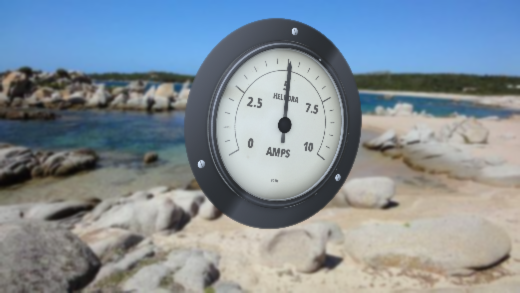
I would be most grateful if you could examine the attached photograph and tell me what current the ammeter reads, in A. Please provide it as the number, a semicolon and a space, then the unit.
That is 5; A
